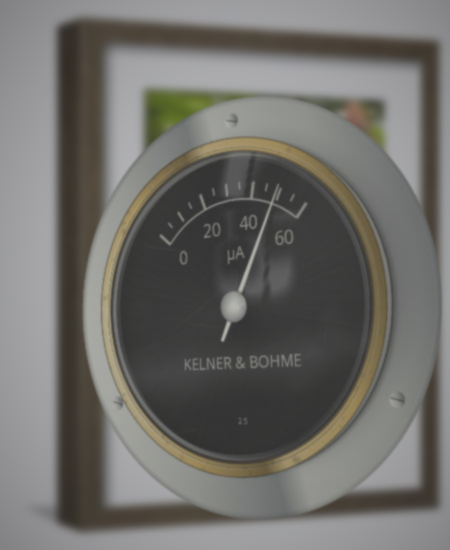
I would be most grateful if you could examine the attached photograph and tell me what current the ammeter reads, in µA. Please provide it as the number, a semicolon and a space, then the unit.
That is 50; µA
